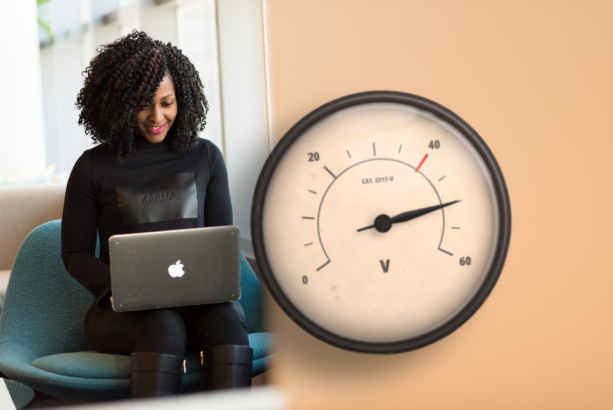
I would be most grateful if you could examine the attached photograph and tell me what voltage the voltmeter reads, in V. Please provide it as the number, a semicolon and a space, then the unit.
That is 50; V
